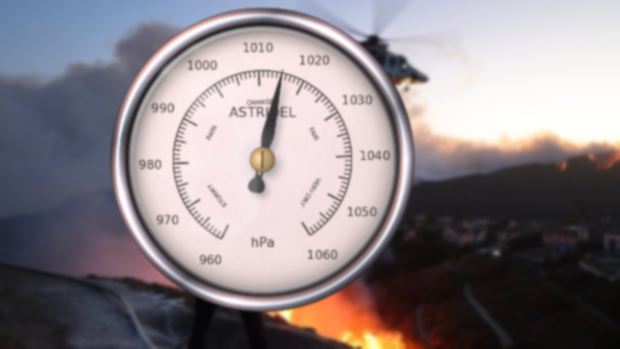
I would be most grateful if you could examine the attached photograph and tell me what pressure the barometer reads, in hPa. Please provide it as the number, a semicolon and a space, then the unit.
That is 1015; hPa
